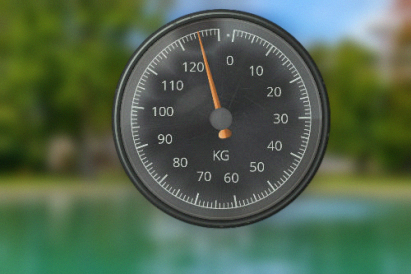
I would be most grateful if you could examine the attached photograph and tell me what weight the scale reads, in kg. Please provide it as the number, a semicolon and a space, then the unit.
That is 125; kg
